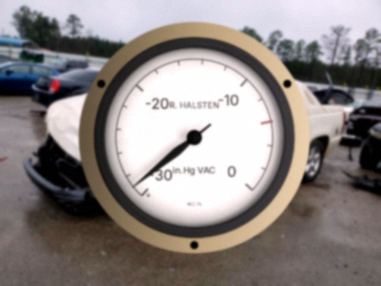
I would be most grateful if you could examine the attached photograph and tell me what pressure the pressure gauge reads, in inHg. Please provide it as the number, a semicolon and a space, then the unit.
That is -29; inHg
